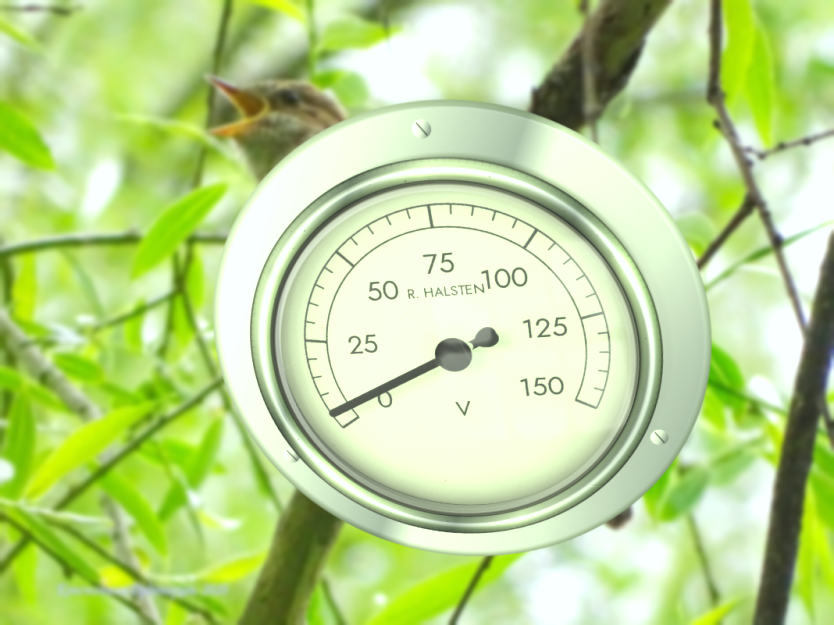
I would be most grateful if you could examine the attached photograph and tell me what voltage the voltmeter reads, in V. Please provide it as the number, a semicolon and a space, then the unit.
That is 5; V
